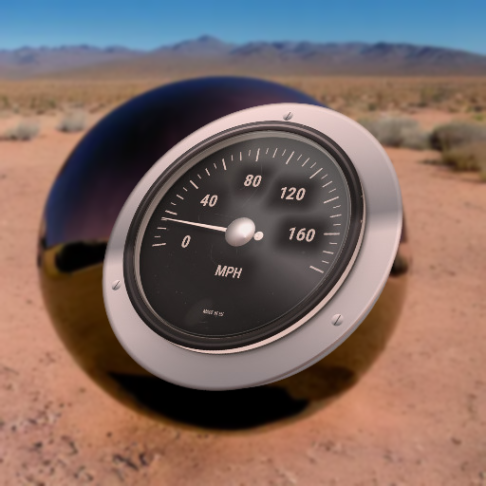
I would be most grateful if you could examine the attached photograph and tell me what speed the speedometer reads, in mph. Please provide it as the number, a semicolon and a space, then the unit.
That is 15; mph
